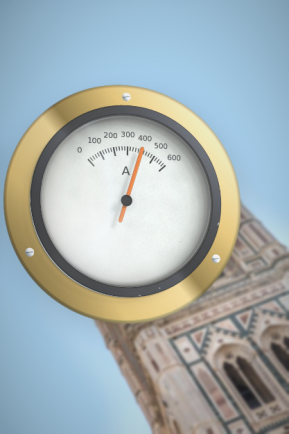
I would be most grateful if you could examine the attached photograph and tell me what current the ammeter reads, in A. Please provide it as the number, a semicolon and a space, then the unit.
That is 400; A
